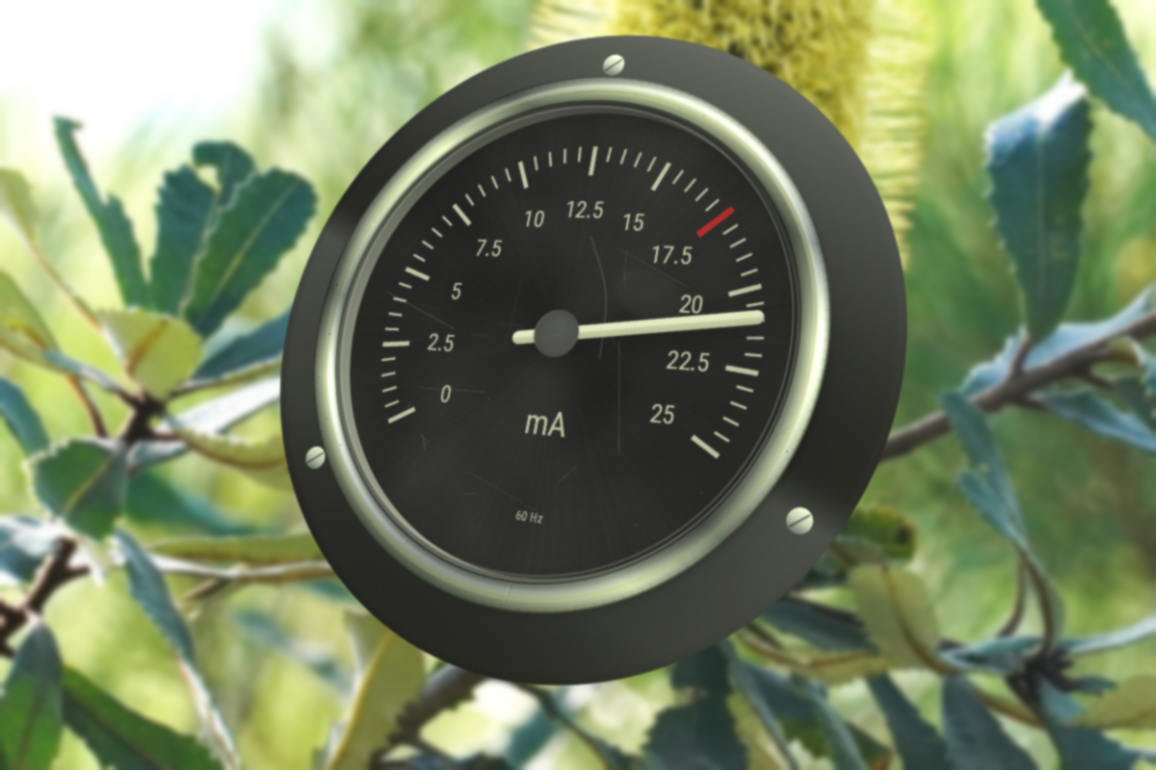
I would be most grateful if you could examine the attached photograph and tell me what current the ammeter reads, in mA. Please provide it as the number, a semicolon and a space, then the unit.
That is 21; mA
